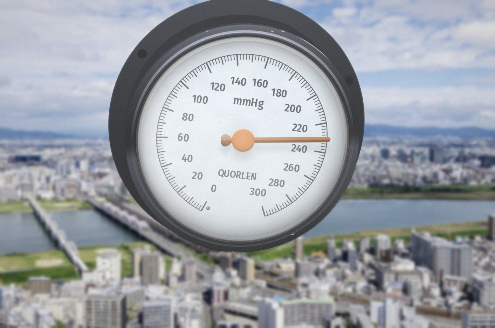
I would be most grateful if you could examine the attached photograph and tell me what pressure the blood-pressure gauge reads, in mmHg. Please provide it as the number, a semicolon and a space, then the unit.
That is 230; mmHg
